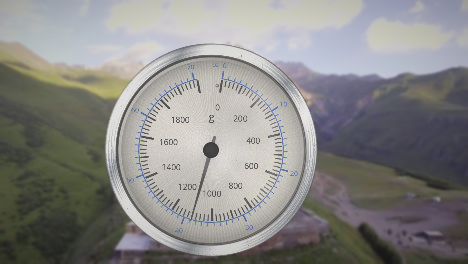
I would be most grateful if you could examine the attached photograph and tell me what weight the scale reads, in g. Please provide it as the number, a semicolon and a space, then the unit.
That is 1100; g
